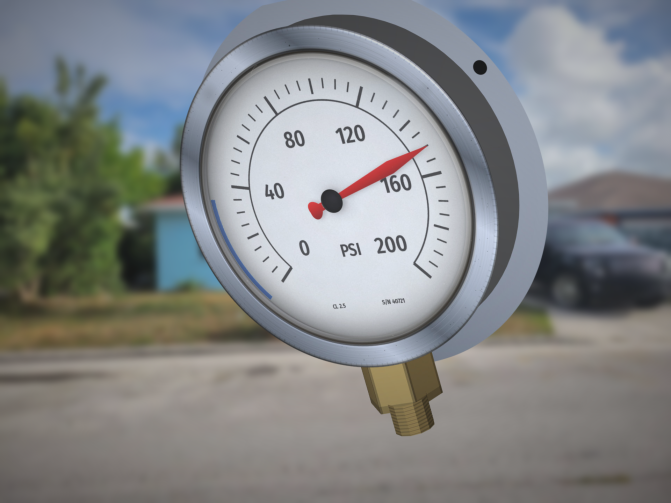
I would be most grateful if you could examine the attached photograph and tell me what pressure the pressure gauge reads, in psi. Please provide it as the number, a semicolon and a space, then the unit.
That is 150; psi
